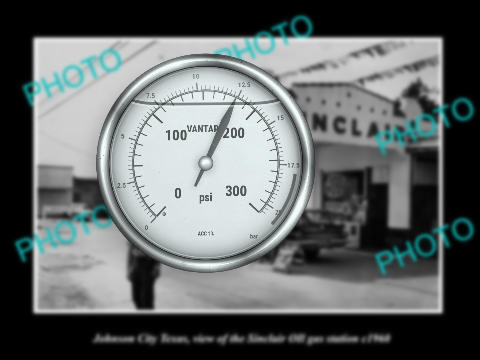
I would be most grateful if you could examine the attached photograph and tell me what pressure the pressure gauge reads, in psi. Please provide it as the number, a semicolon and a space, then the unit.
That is 180; psi
